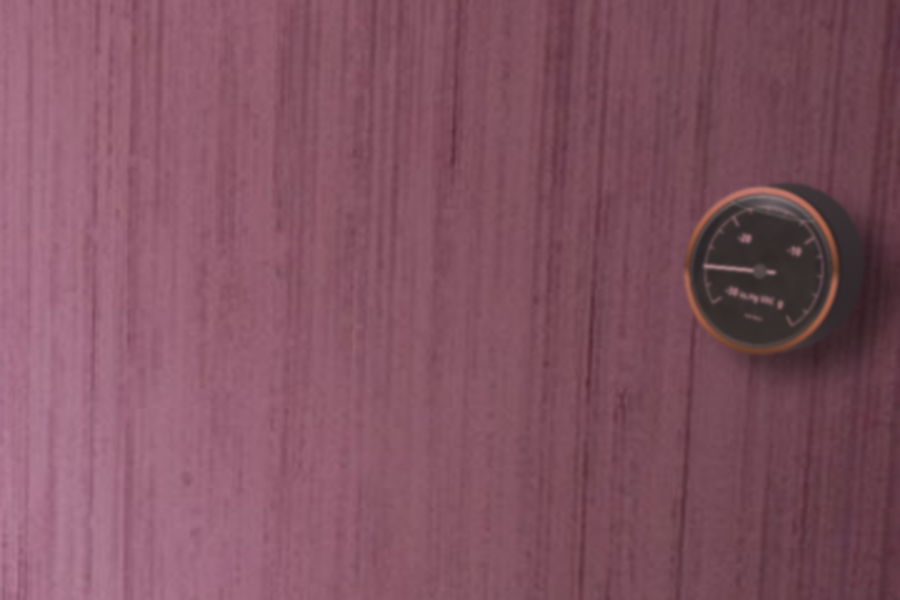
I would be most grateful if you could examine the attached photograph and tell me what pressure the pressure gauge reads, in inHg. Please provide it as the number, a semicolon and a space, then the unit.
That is -26; inHg
